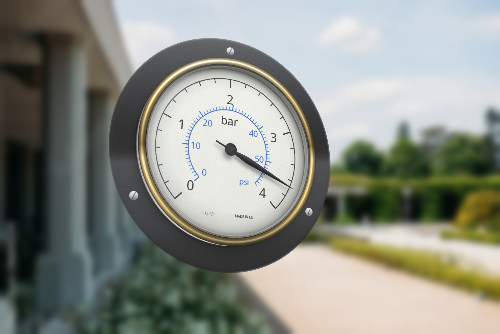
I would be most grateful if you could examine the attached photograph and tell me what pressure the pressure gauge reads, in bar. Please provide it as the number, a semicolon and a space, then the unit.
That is 3.7; bar
